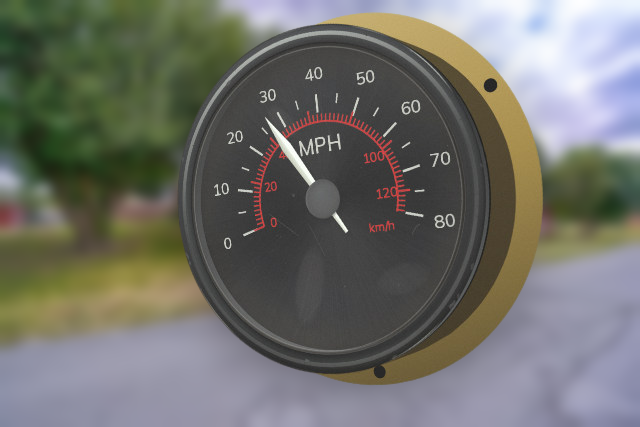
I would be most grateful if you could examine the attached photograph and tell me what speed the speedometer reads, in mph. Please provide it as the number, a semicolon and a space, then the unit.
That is 27.5; mph
